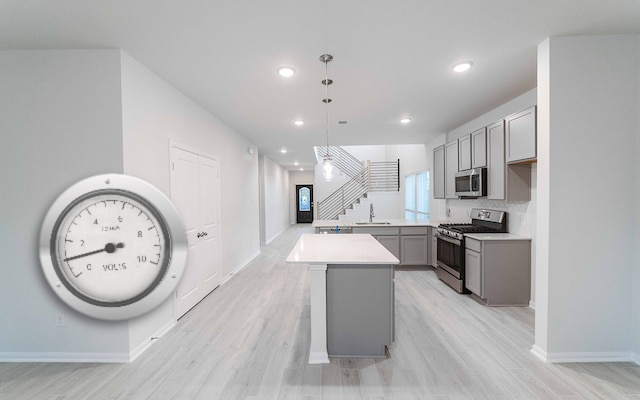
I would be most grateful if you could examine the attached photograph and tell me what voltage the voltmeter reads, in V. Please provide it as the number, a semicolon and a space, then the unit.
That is 1; V
